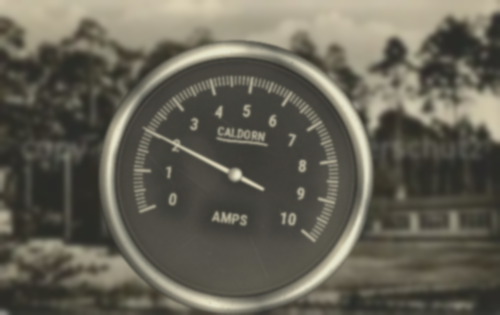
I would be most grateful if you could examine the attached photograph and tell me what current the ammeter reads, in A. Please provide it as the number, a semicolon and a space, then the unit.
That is 2; A
